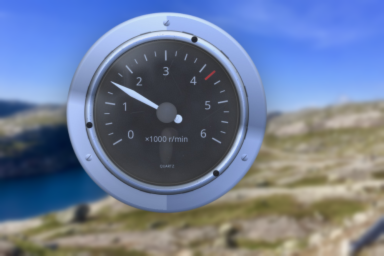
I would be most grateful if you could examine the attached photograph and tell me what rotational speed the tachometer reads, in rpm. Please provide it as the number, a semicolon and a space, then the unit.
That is 1500; rpm
